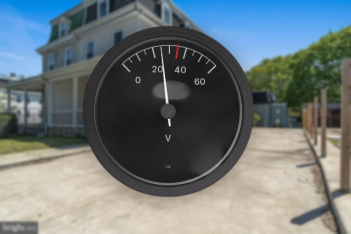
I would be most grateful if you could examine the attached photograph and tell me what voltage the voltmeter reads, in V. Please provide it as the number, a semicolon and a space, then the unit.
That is 25; V
